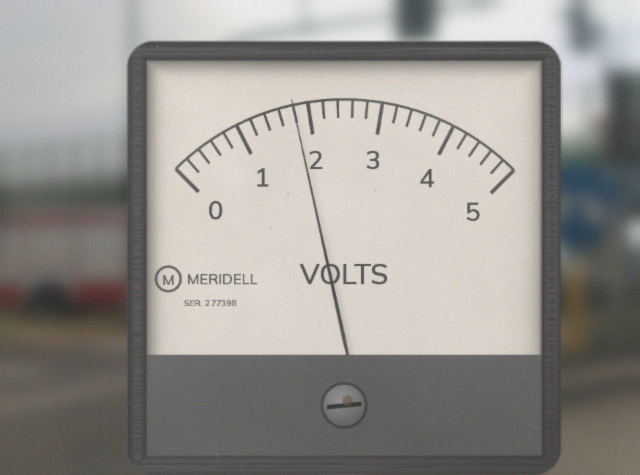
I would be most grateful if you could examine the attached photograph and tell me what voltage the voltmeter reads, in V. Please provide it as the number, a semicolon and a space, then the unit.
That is 1.8; V
